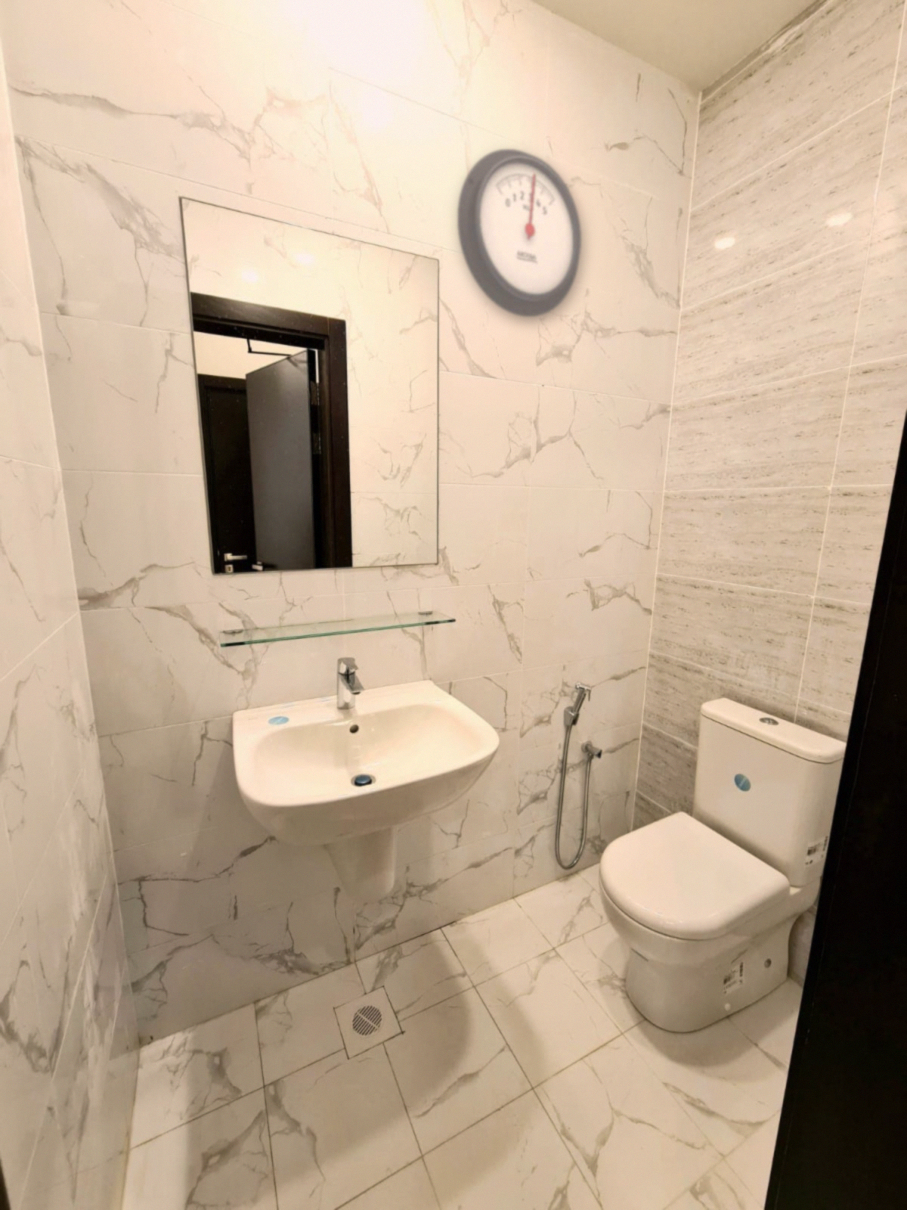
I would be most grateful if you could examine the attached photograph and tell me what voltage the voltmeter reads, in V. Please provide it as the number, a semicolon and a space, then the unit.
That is 3; V
